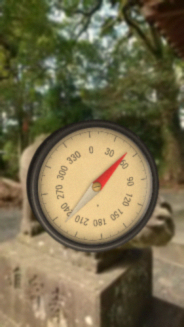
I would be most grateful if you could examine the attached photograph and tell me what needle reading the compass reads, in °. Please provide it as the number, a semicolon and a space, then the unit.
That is 50; °
